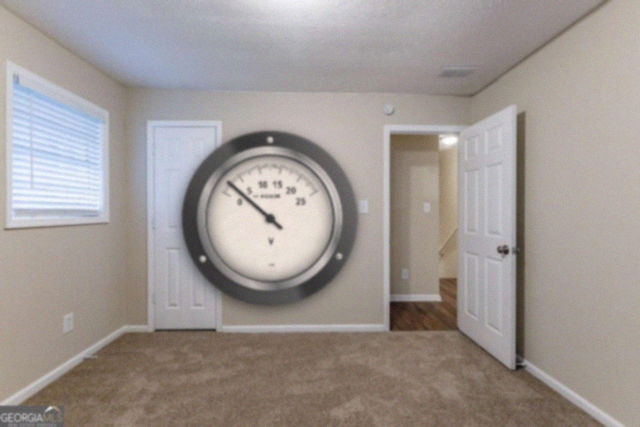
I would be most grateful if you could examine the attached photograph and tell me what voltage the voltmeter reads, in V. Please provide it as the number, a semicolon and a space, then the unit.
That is 2.5; V
